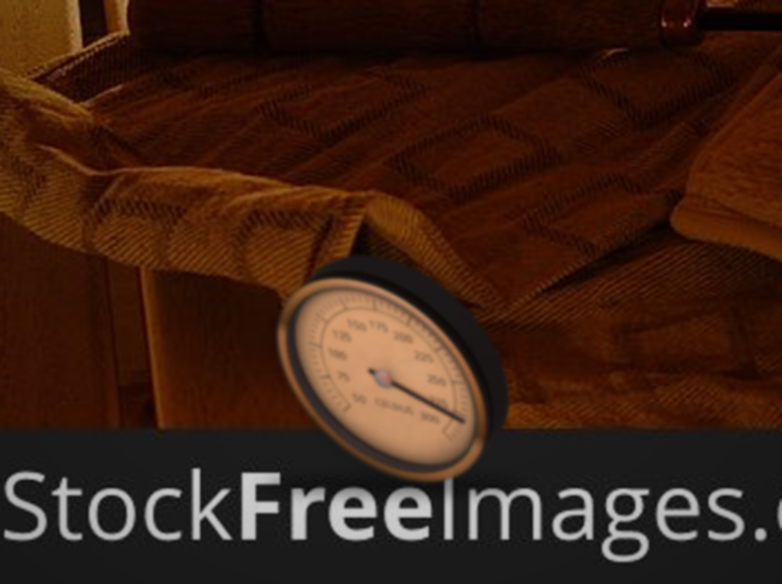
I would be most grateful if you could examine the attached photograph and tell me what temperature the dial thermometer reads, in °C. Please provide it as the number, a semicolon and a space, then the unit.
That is 275; °C
